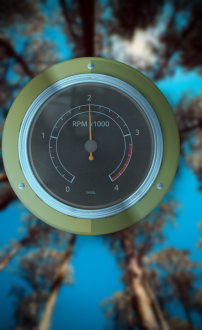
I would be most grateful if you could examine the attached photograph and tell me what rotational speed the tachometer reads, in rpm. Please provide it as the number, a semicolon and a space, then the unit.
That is 2000; rpm
